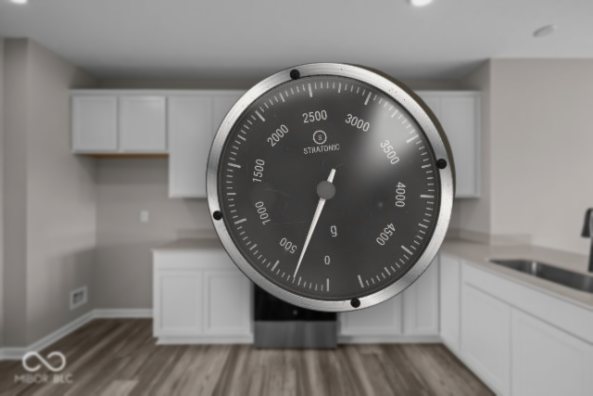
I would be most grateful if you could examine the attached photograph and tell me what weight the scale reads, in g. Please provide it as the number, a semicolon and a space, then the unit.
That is 300; g
